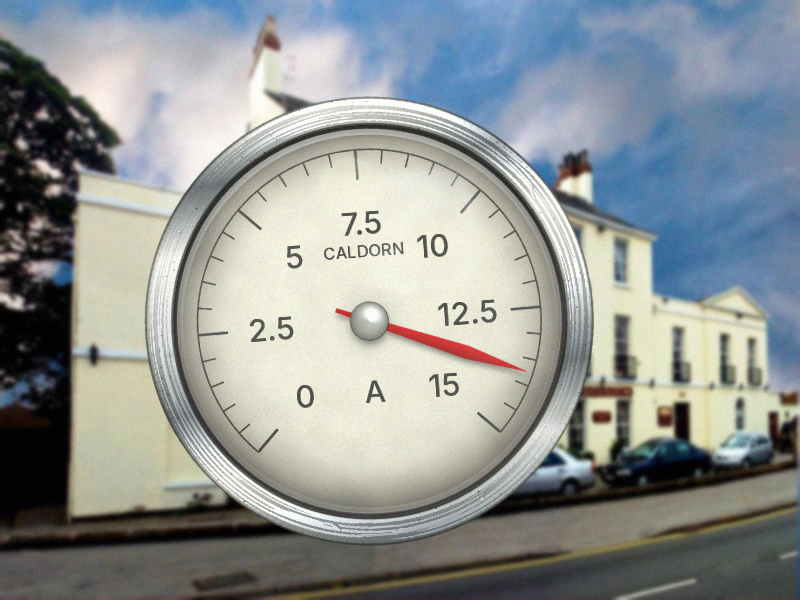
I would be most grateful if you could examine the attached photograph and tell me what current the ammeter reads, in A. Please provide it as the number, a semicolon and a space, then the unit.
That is 13.75; A
